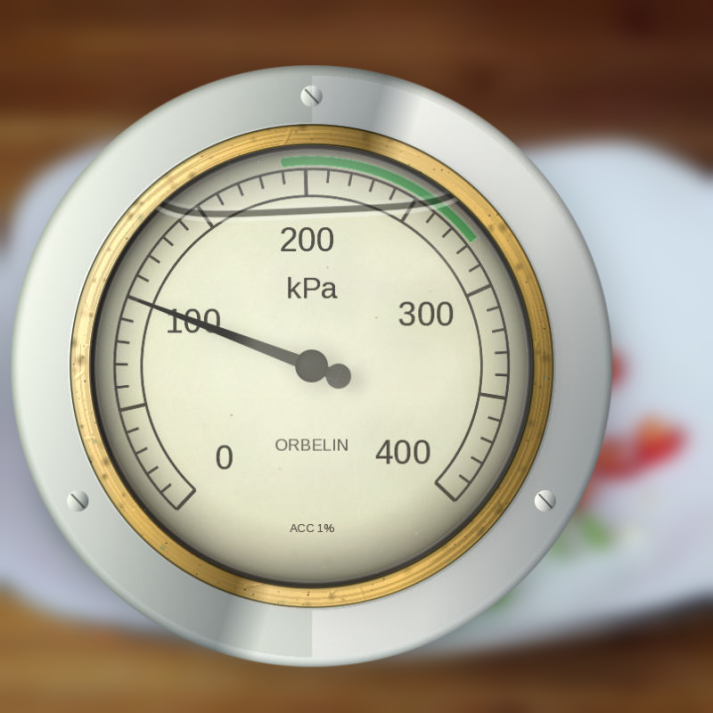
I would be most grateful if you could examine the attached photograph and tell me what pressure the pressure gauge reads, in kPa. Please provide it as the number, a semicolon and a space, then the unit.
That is 100; kPa
